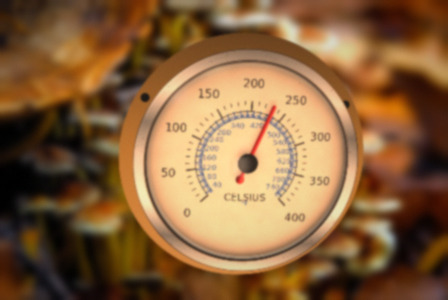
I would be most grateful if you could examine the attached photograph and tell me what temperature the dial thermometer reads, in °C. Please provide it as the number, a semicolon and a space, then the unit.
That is 230; °C
